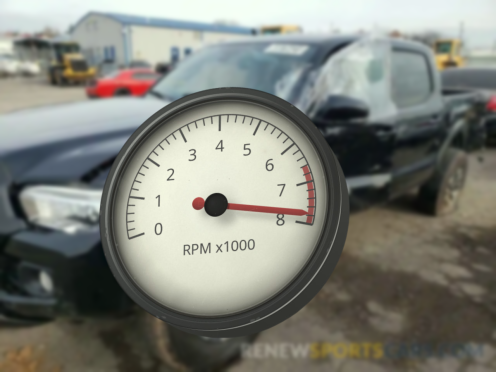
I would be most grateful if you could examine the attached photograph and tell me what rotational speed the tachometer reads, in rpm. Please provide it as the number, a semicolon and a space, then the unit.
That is 7800; rpm
